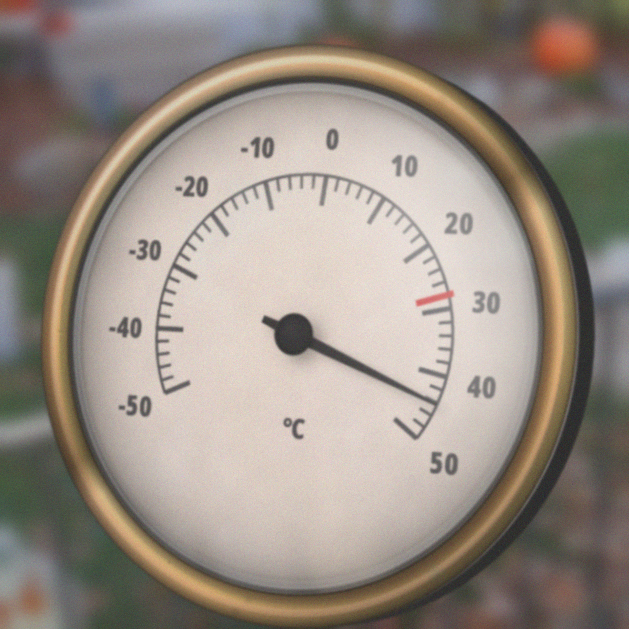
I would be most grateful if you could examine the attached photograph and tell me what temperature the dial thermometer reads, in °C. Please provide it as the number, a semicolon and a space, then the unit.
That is 44; °C
